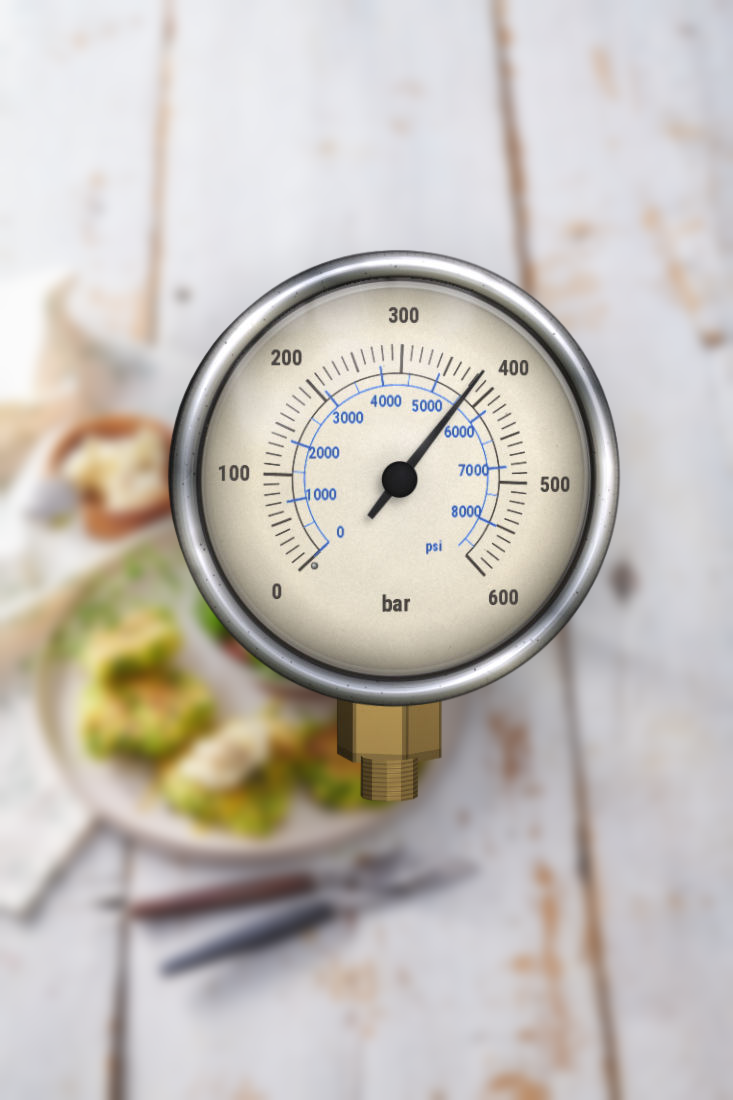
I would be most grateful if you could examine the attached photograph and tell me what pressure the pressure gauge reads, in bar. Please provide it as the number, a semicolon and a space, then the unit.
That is 380; bar
